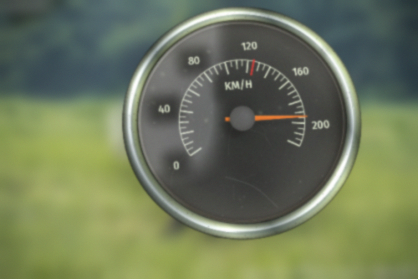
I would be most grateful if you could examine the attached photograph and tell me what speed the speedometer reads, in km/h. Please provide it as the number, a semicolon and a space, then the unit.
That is 195; km/h
